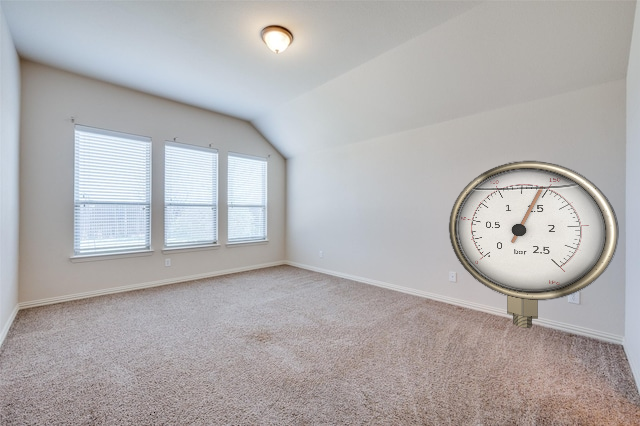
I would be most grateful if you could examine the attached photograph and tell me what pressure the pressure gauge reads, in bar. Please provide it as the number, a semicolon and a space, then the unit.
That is 1.45; bar
